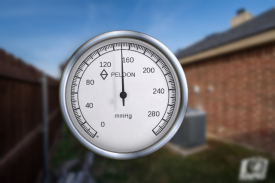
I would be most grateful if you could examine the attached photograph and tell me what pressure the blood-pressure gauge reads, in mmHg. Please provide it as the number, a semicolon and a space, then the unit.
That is 150; mmHg
